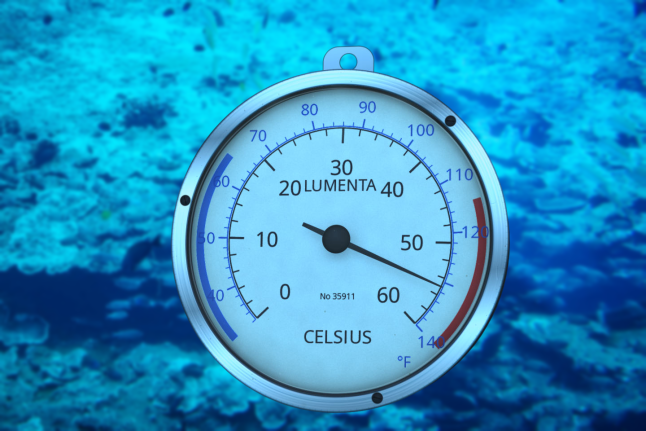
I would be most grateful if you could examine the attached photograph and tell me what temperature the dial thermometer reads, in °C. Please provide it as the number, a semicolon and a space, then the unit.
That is 55; °C
